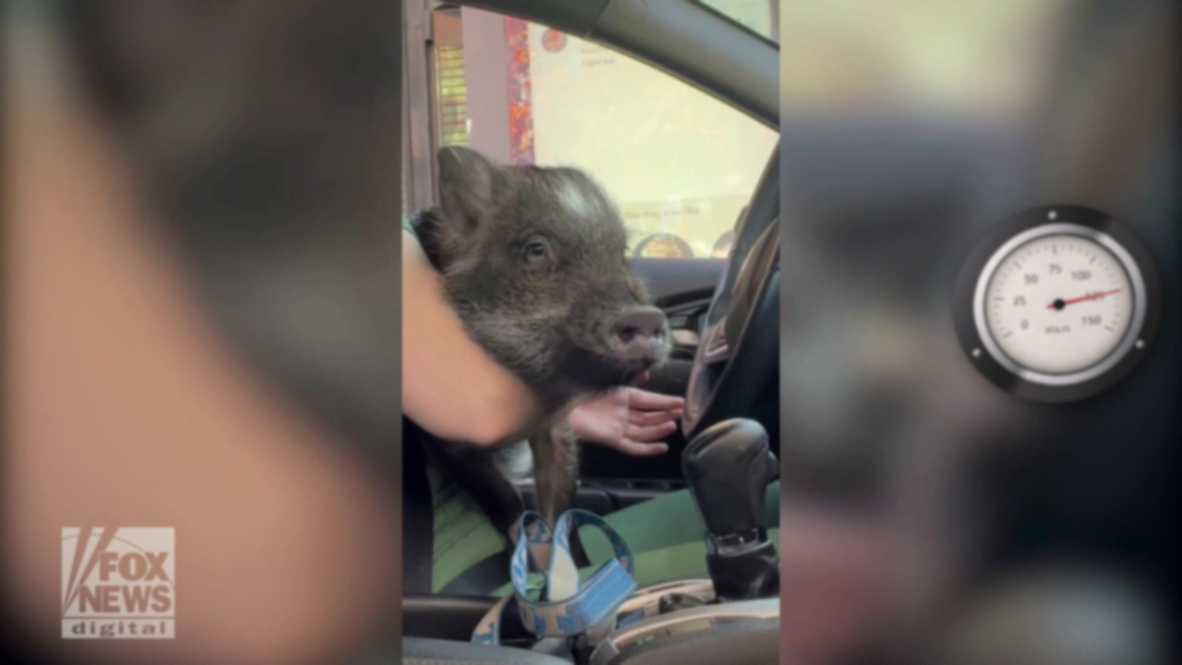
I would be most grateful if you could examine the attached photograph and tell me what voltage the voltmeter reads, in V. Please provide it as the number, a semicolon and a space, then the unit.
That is 125; V
